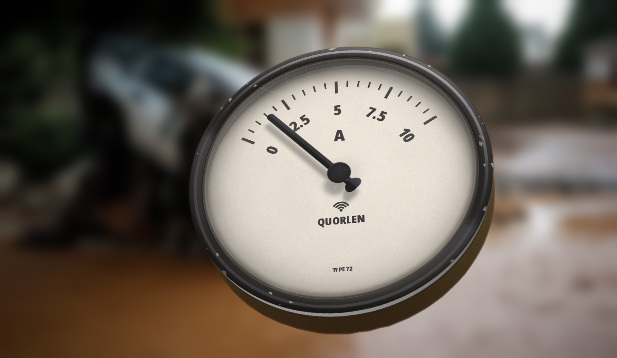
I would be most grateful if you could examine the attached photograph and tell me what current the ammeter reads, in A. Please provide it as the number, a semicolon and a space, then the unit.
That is 1.5; A
